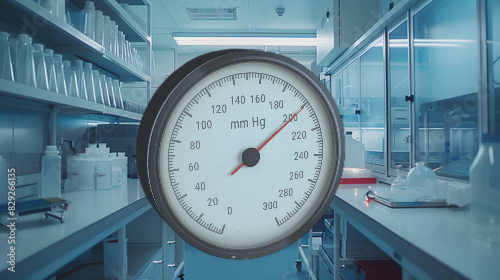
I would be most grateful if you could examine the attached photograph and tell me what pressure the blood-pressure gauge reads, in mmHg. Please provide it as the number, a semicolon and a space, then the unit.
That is 200; mmHg
